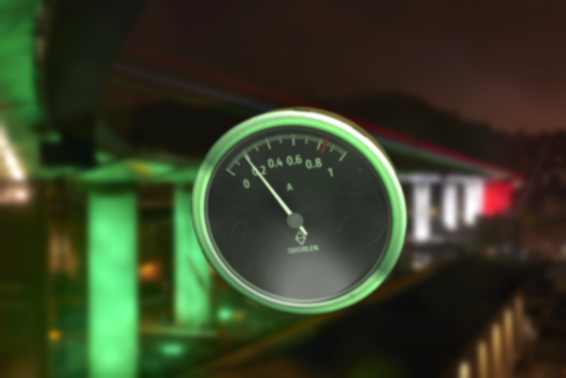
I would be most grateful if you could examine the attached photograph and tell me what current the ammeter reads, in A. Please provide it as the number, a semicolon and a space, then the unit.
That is 0.2; A
